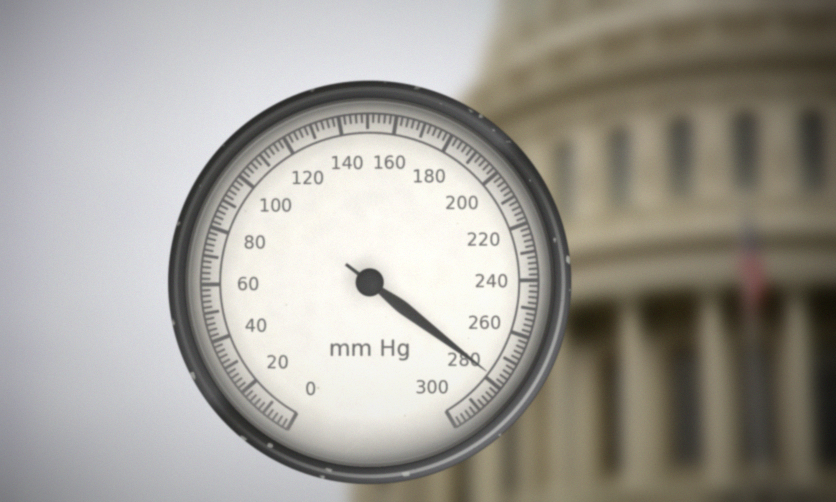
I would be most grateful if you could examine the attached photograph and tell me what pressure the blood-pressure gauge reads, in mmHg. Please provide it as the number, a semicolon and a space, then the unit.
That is 278; mmHg
